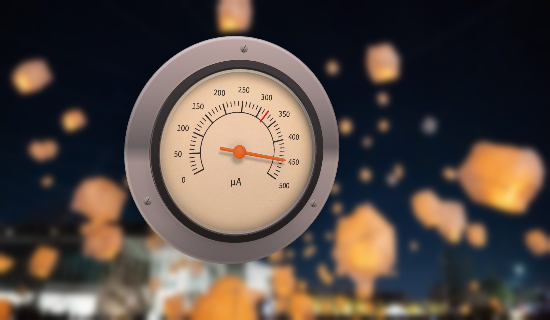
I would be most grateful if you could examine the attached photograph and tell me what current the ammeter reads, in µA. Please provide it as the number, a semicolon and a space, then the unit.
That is 450; µA
